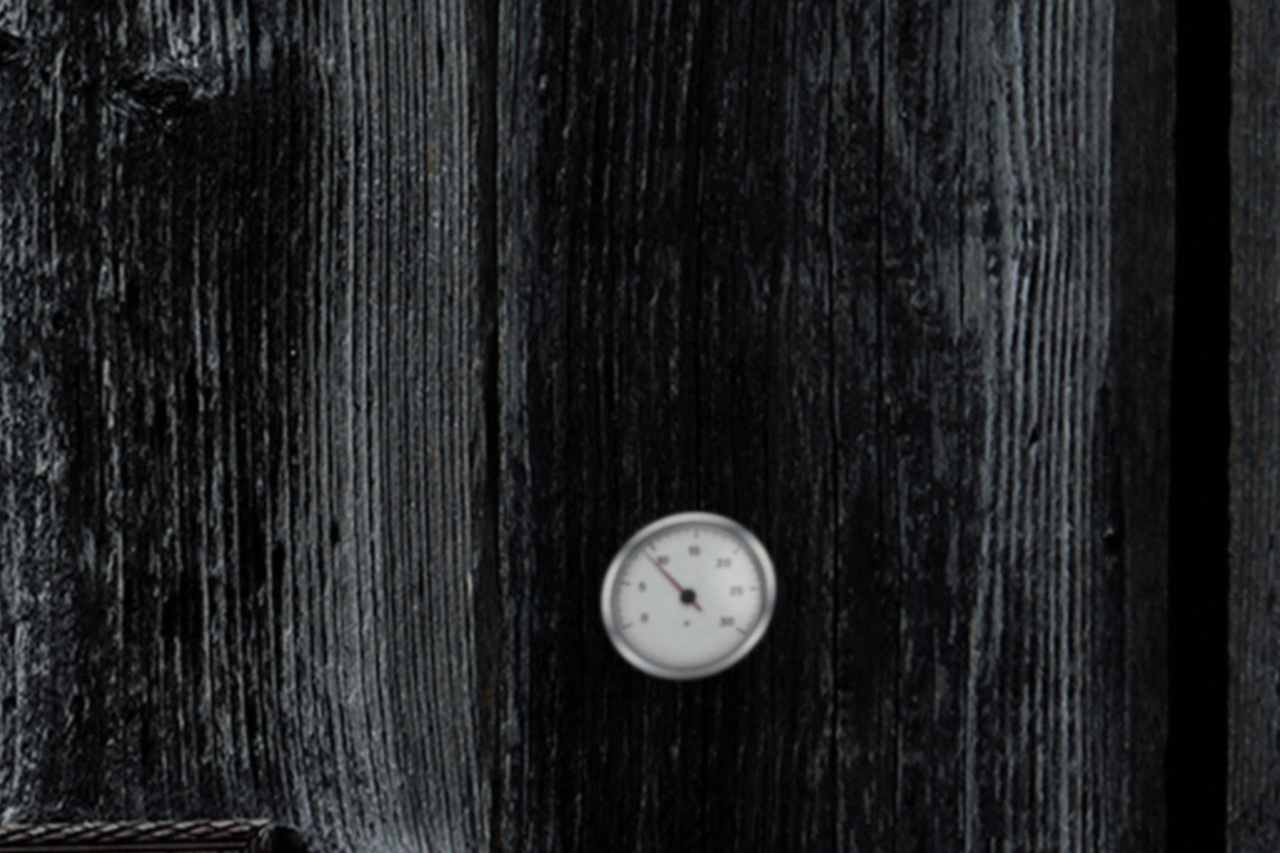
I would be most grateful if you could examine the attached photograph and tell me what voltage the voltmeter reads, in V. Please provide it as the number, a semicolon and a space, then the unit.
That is 9; V
